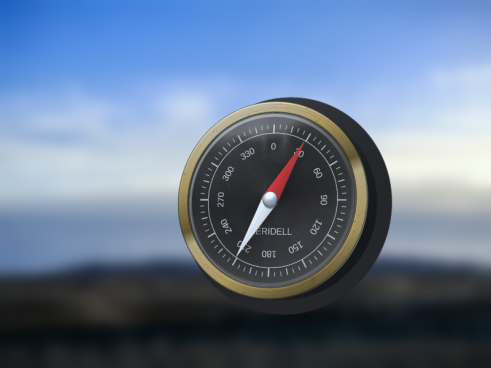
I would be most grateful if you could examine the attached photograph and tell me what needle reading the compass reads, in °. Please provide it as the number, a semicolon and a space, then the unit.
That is 30; °
